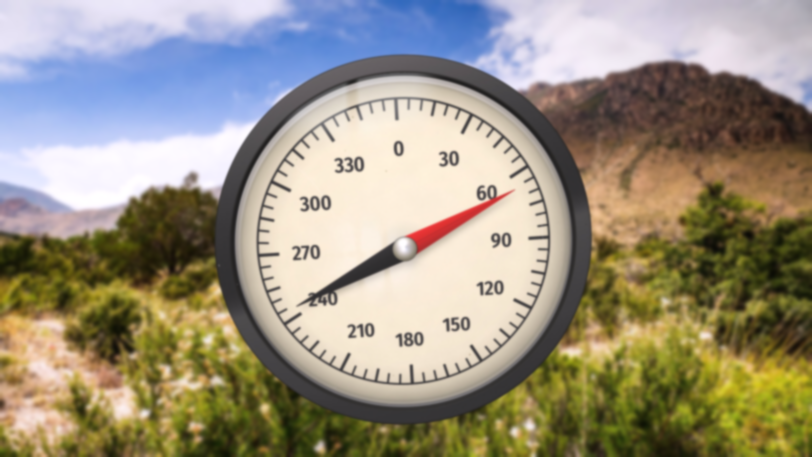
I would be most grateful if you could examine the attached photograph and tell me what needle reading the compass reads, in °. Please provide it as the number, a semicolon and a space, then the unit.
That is 65; °
